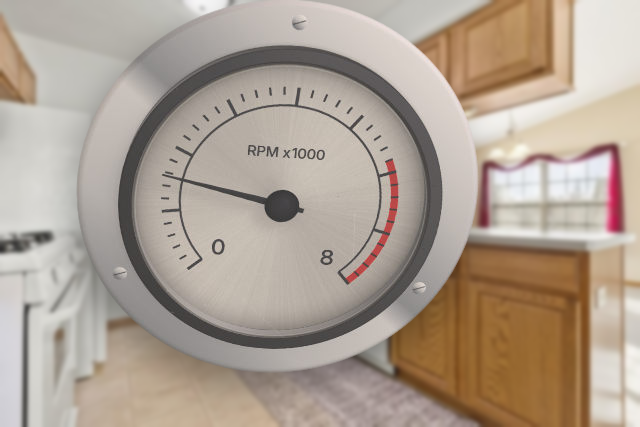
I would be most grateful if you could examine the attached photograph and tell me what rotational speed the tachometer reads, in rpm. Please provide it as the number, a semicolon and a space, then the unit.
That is 1600; rpm
